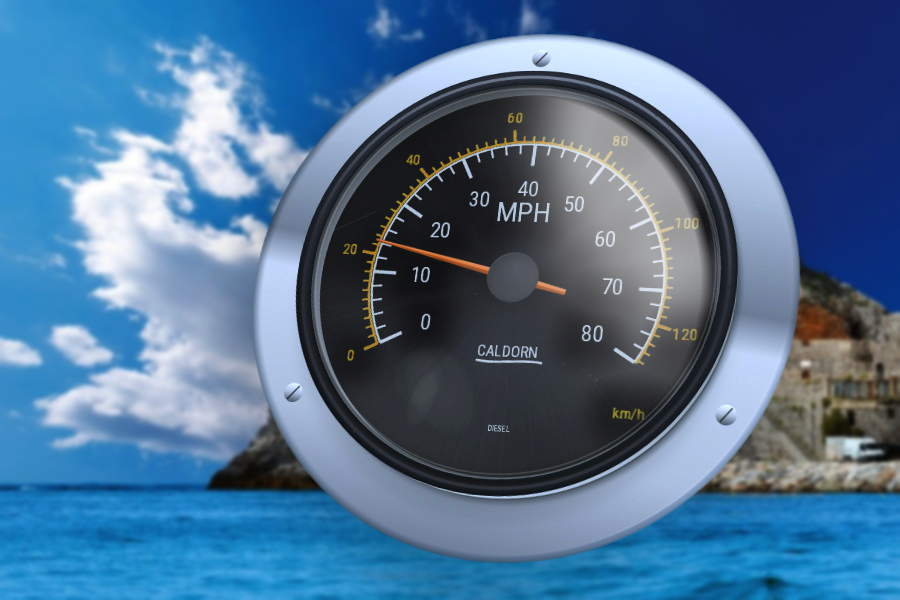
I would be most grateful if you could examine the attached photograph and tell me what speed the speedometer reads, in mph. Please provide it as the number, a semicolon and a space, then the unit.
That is 14; mph
